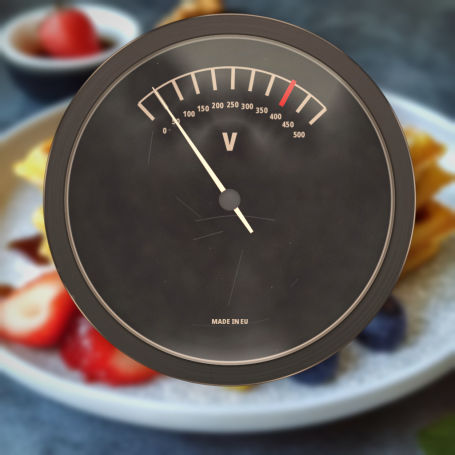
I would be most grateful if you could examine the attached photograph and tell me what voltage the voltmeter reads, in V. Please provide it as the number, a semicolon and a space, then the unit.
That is 50; V
